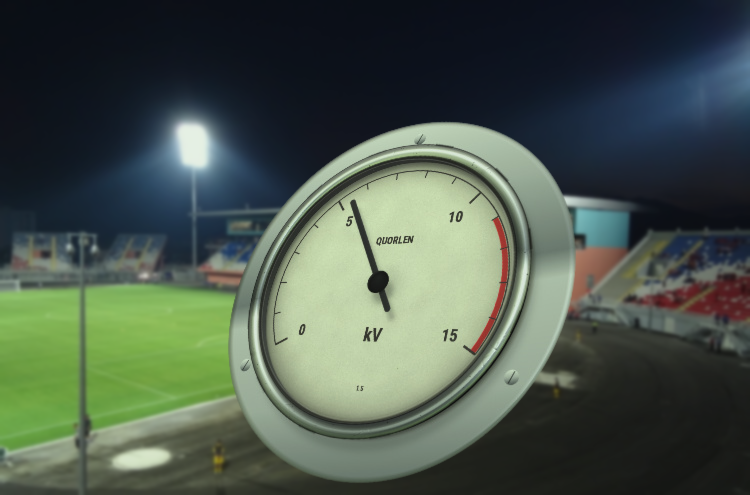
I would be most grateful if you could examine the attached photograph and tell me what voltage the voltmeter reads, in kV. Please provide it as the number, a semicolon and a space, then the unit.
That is 5.5; kV
